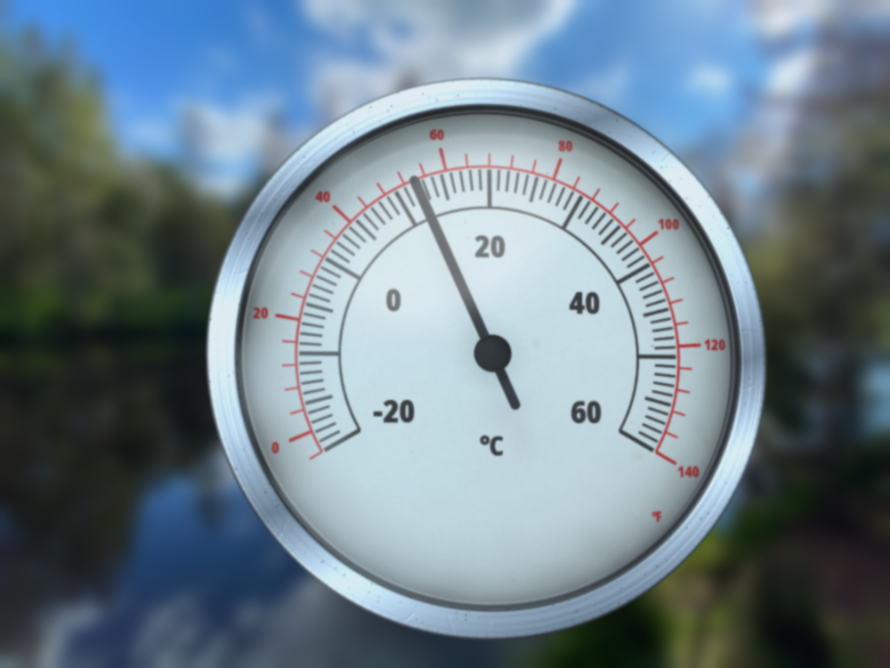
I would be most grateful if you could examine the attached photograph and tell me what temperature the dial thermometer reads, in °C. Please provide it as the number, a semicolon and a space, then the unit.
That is 12; °C
